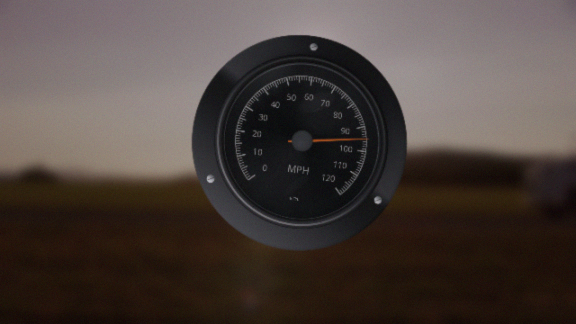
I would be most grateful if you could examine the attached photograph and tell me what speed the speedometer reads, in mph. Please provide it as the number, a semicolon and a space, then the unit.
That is 95; mph
